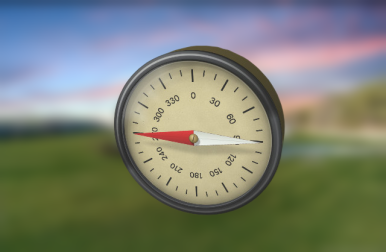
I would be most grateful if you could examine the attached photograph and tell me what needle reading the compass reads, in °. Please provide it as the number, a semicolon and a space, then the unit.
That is 270; °
